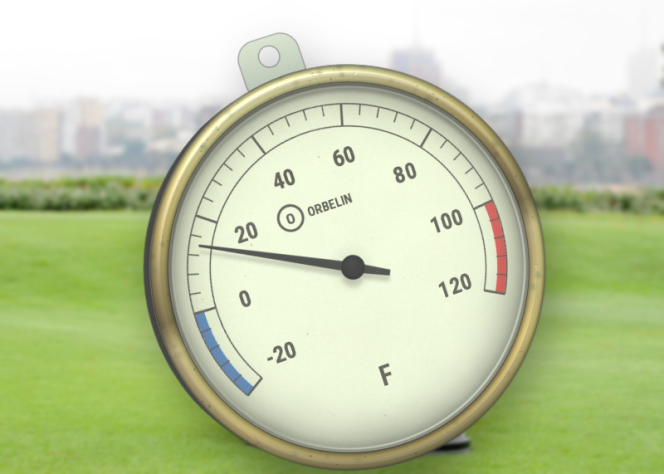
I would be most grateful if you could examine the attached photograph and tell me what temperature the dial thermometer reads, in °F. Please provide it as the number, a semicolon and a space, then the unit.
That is 14; °F
